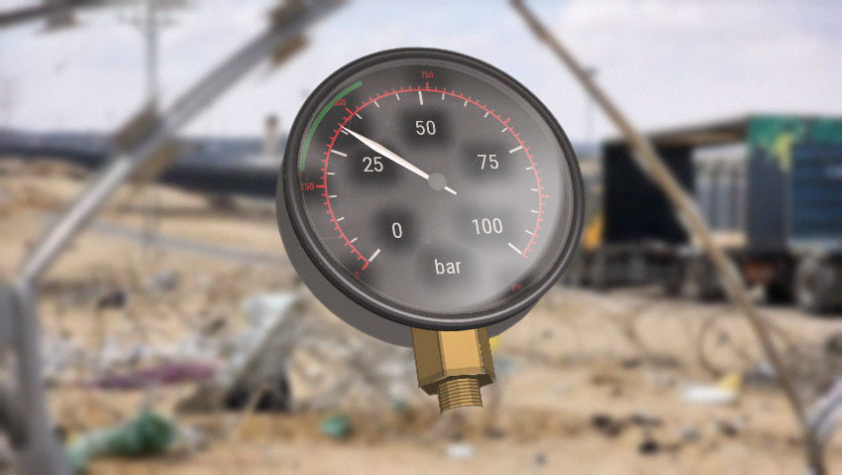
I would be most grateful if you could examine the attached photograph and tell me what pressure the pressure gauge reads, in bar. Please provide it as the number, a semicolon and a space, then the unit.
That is 30; bar
